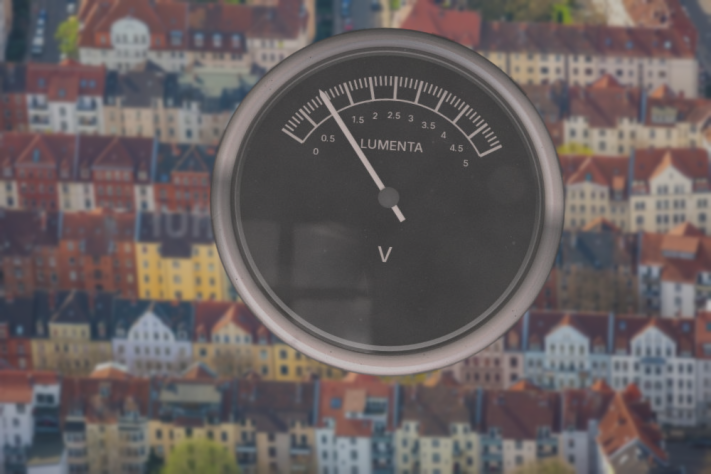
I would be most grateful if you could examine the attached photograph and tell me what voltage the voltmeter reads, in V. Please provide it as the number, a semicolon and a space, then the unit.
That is 1; V
